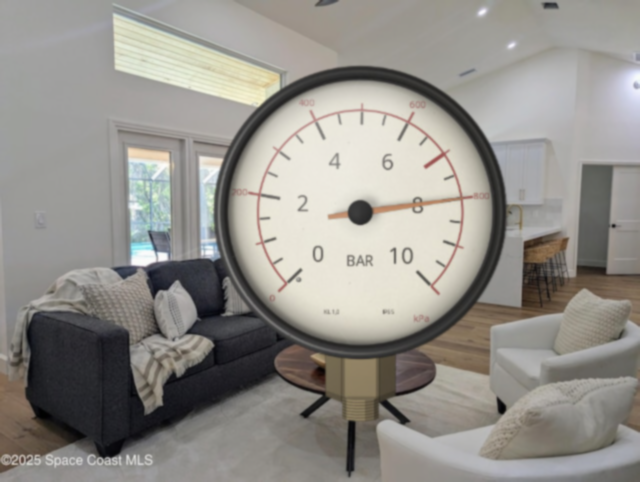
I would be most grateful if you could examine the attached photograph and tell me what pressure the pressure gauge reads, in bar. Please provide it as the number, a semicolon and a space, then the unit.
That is 8; bar
